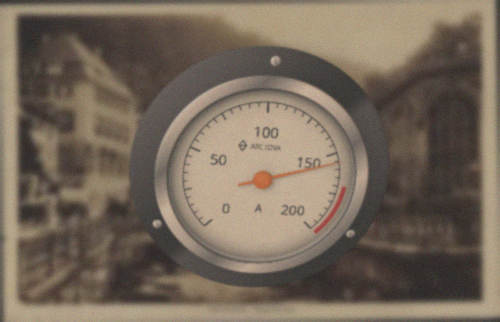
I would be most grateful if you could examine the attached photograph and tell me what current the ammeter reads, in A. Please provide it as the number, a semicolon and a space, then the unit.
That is 155; A
